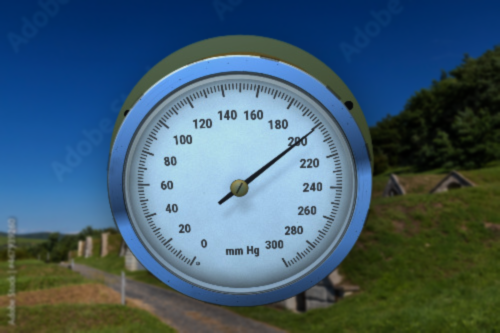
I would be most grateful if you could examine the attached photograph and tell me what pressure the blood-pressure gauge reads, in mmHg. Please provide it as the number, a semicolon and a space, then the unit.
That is 200; mmHg
